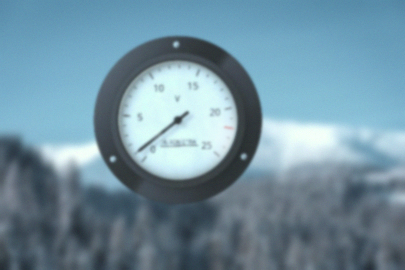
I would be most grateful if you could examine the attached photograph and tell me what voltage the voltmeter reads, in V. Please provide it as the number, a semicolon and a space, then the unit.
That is 1; V
